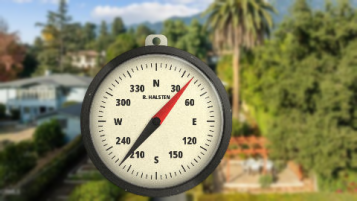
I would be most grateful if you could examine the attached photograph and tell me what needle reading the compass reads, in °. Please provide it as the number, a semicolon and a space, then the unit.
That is 40; °
